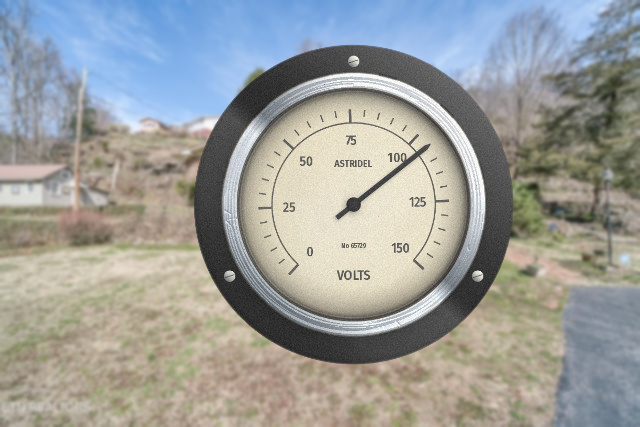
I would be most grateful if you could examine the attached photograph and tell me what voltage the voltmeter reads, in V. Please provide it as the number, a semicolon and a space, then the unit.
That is 105; V
